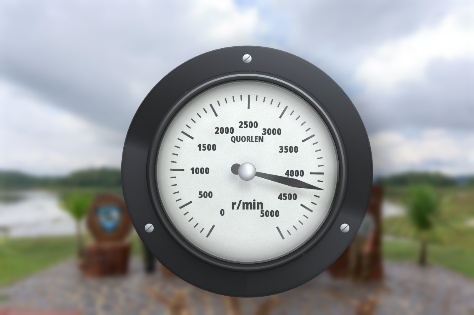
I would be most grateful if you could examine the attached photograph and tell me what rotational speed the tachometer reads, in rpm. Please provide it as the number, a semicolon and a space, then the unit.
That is 4200; rpm
